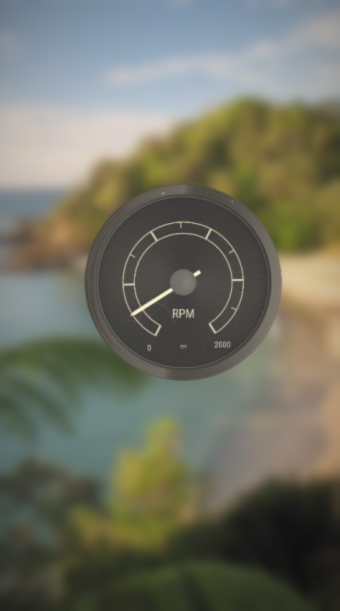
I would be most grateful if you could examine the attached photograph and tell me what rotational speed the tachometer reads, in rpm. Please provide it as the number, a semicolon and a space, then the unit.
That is 200; rpm
